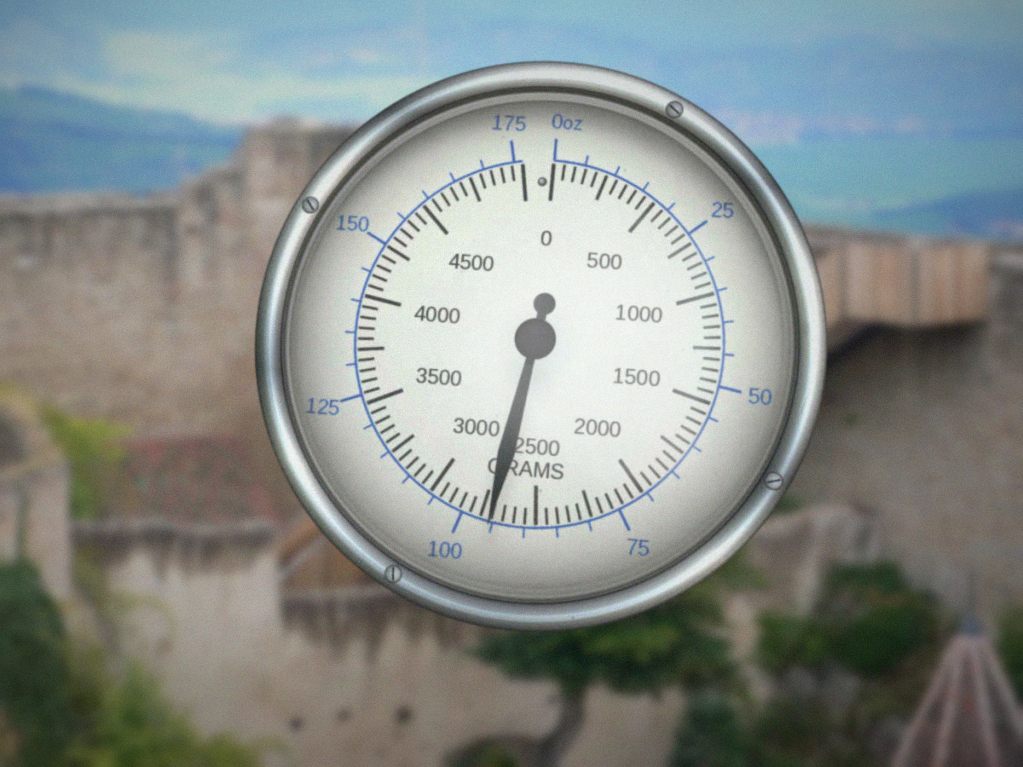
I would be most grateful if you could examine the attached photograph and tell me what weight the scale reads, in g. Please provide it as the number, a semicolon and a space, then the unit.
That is 2700; g
